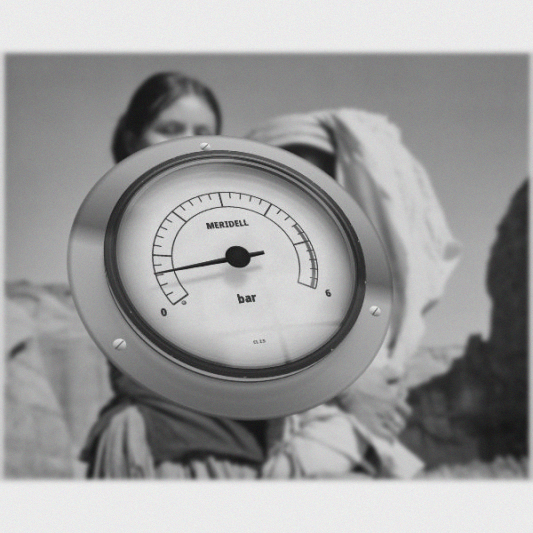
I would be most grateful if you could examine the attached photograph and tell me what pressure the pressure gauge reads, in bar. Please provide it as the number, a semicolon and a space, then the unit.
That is 0.6; bar
